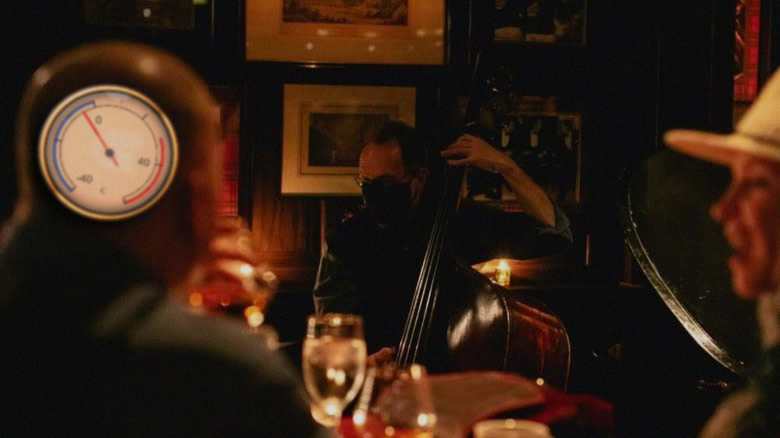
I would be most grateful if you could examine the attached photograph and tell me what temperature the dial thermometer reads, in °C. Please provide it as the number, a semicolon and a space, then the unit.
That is -5; °C
